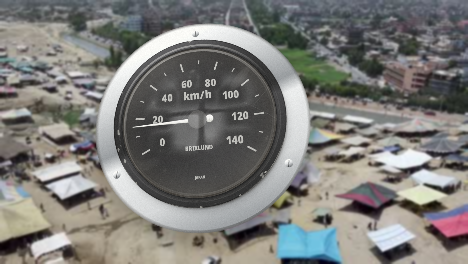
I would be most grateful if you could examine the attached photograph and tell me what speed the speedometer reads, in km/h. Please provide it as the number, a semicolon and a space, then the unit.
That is 15; km/h
